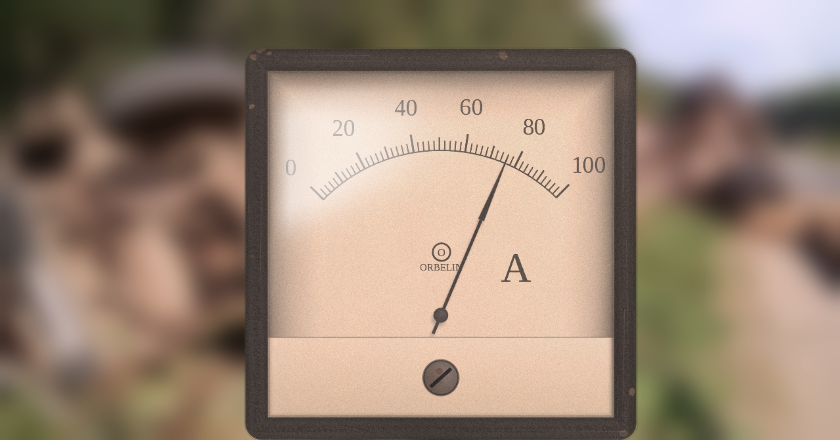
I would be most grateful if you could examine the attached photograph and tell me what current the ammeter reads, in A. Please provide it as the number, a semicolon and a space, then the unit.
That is 76; A
